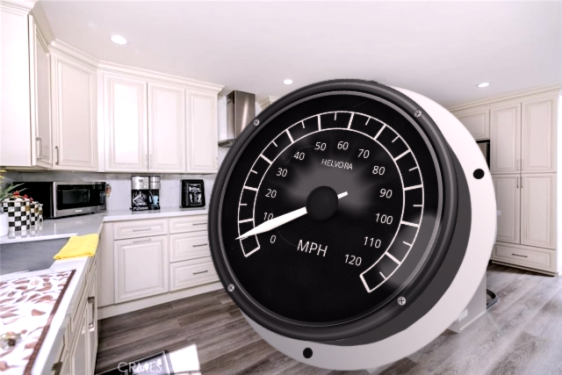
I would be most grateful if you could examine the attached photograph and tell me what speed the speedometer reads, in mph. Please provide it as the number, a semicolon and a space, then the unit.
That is 5; mph
